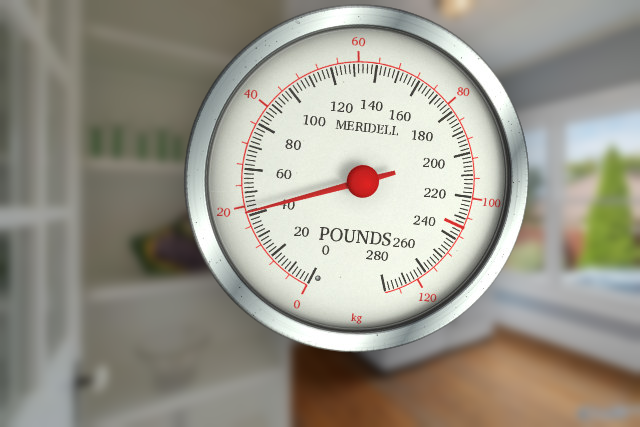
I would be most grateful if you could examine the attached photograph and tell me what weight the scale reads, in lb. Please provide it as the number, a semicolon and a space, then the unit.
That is 42; lb
